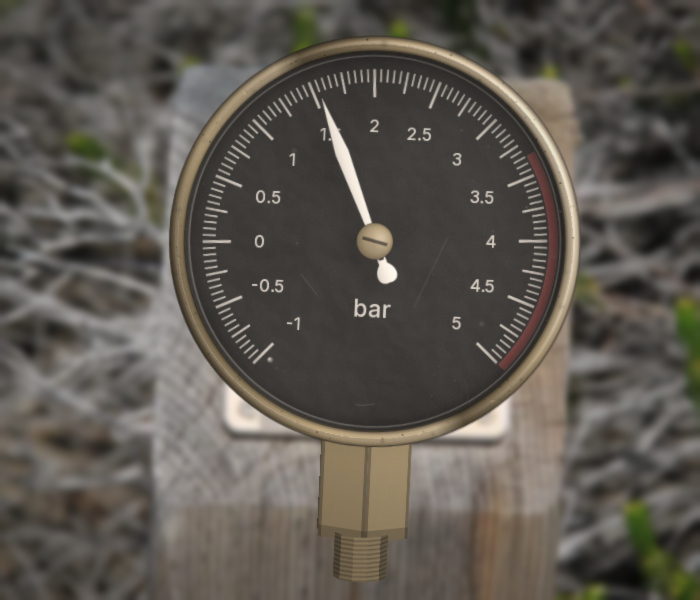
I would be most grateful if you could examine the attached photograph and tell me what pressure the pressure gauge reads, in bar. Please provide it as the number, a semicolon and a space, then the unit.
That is 1.55; bar
